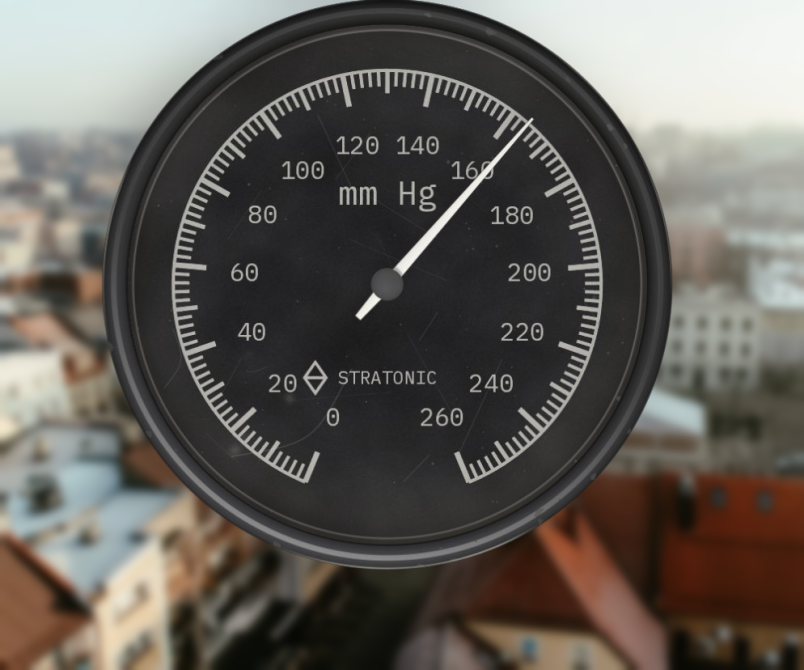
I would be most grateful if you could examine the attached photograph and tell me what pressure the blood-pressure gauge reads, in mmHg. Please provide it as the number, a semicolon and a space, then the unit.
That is 164; mmHg
